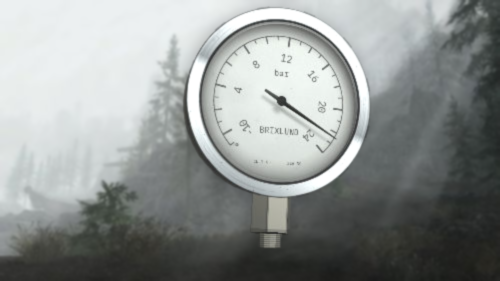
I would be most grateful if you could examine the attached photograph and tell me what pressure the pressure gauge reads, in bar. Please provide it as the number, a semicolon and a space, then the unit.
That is 22.5; bar
